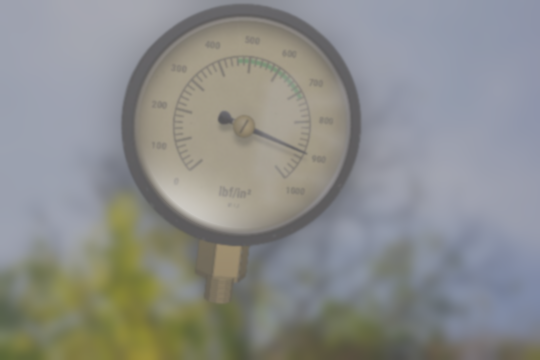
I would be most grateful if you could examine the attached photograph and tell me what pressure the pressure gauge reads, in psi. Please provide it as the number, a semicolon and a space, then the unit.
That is 900; psi
